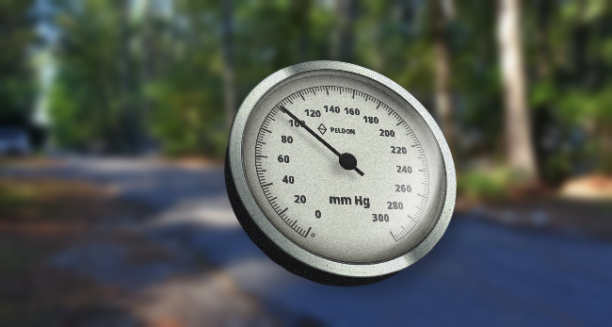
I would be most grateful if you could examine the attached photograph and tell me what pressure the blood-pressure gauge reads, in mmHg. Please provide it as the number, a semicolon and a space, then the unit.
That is 100; mmHg
